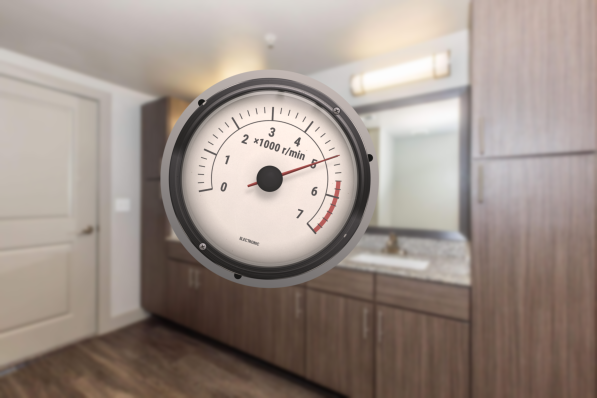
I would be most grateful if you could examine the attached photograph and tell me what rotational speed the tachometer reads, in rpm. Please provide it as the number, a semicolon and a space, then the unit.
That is 5000; rpm
